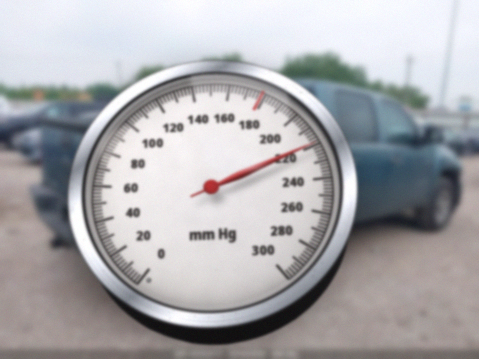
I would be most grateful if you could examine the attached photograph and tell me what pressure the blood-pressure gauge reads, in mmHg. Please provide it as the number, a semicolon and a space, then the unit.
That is 220; mmHg
